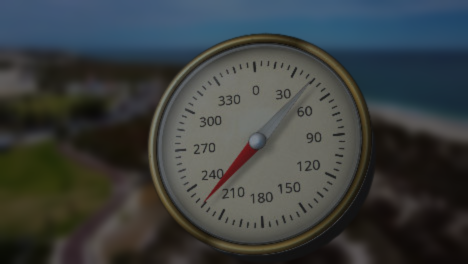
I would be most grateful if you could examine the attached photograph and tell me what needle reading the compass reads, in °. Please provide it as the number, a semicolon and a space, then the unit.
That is 225; °
